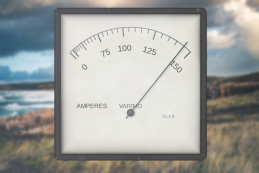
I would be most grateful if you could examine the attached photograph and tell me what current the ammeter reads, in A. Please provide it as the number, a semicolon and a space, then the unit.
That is 145; A
